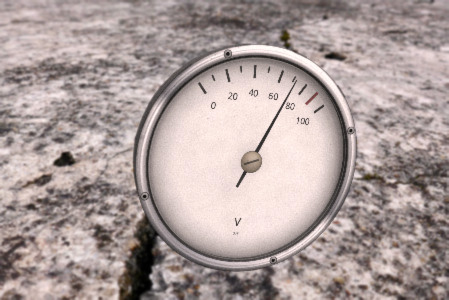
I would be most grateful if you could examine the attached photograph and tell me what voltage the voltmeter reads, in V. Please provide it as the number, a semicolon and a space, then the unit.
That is 70; V
